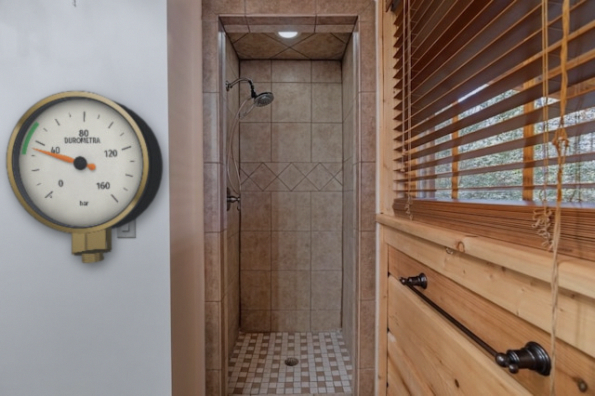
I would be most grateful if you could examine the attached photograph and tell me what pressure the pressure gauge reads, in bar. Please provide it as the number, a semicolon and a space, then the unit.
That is 35; bar
